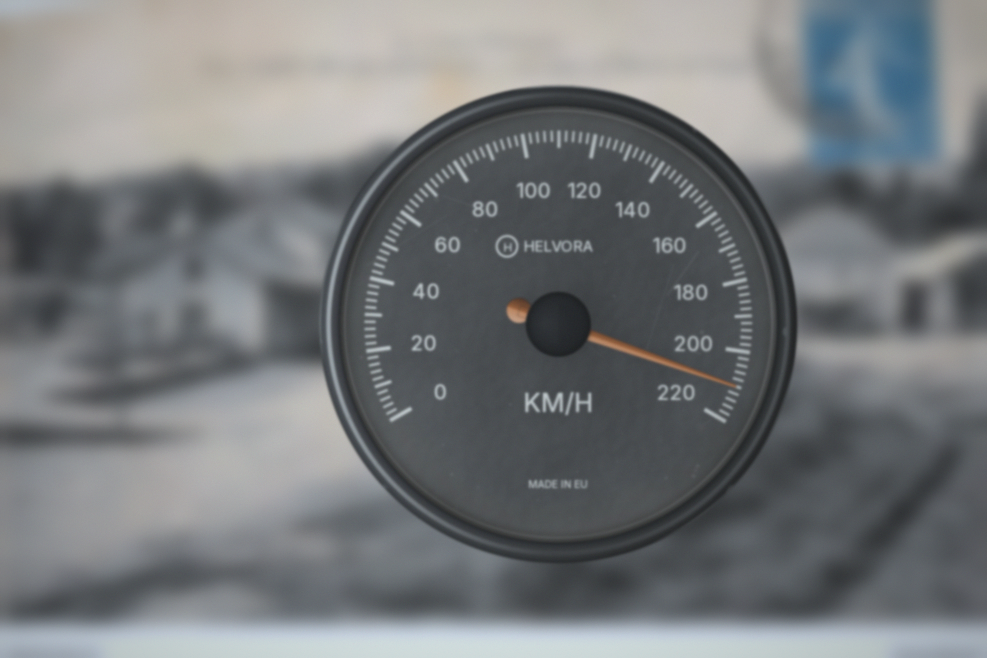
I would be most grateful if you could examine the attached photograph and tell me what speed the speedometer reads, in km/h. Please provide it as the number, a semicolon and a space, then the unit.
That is 210; km/h
